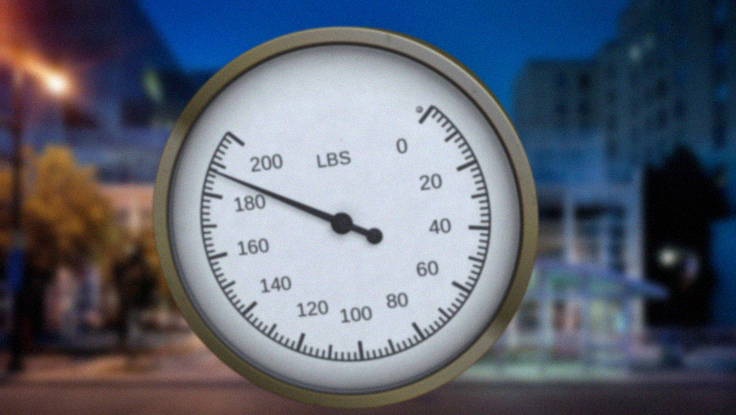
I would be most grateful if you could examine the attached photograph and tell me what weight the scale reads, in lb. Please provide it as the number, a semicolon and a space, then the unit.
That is 188; lb
